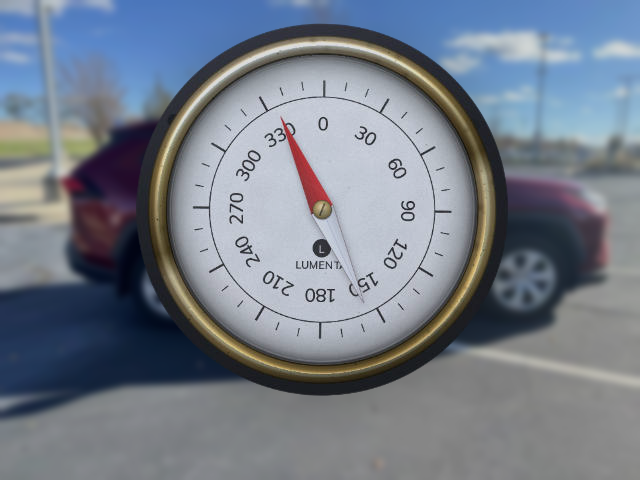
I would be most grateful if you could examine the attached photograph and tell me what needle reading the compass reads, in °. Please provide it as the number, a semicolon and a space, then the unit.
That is 335; °
